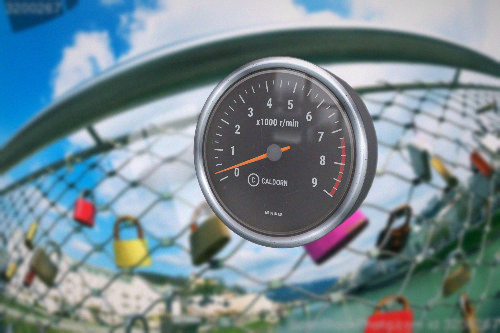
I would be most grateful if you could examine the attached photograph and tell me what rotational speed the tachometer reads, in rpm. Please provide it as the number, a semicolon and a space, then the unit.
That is 250; rpm
